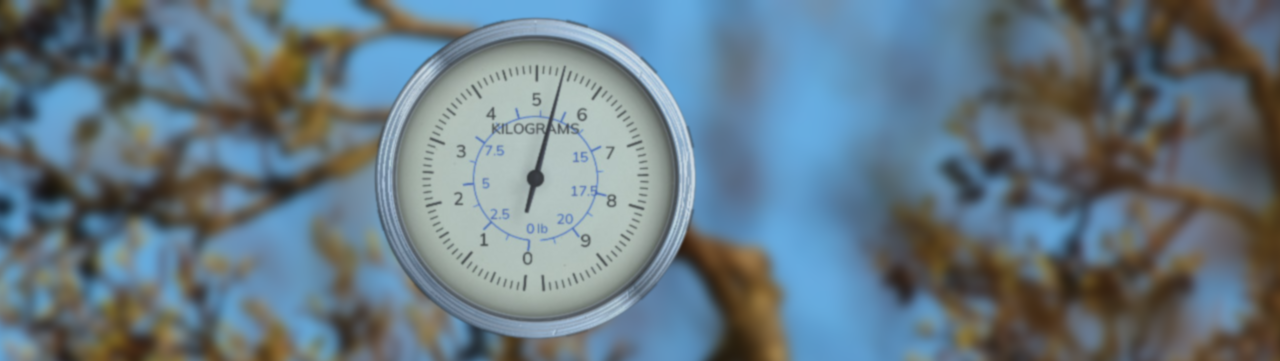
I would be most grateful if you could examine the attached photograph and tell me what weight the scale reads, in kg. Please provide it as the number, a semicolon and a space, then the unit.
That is 5.4; kg
